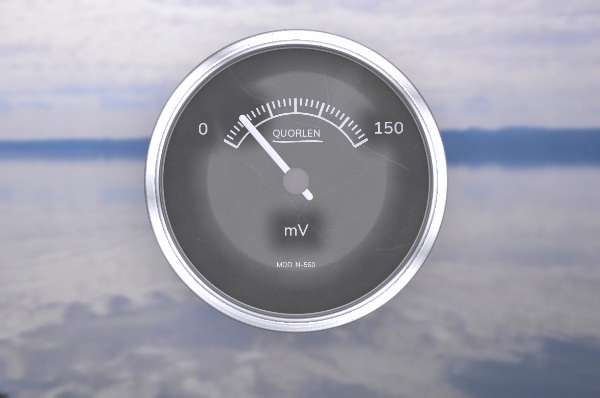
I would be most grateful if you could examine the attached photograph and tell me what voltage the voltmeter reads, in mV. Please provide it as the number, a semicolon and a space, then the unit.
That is 25; mV
